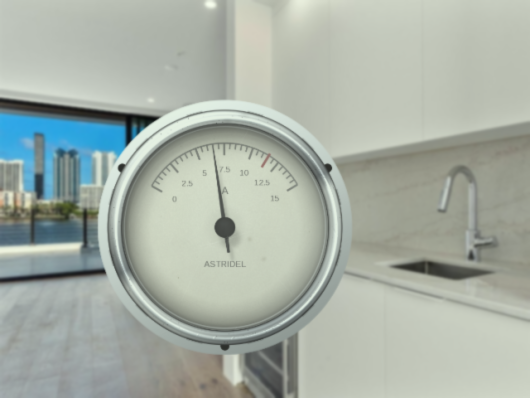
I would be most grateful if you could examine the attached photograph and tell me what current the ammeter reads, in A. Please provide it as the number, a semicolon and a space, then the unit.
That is 6.5; A
